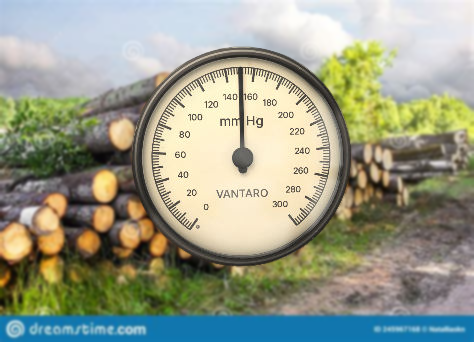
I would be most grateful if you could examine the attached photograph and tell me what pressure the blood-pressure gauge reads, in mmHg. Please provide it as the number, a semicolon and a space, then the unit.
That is 150; mmHg
